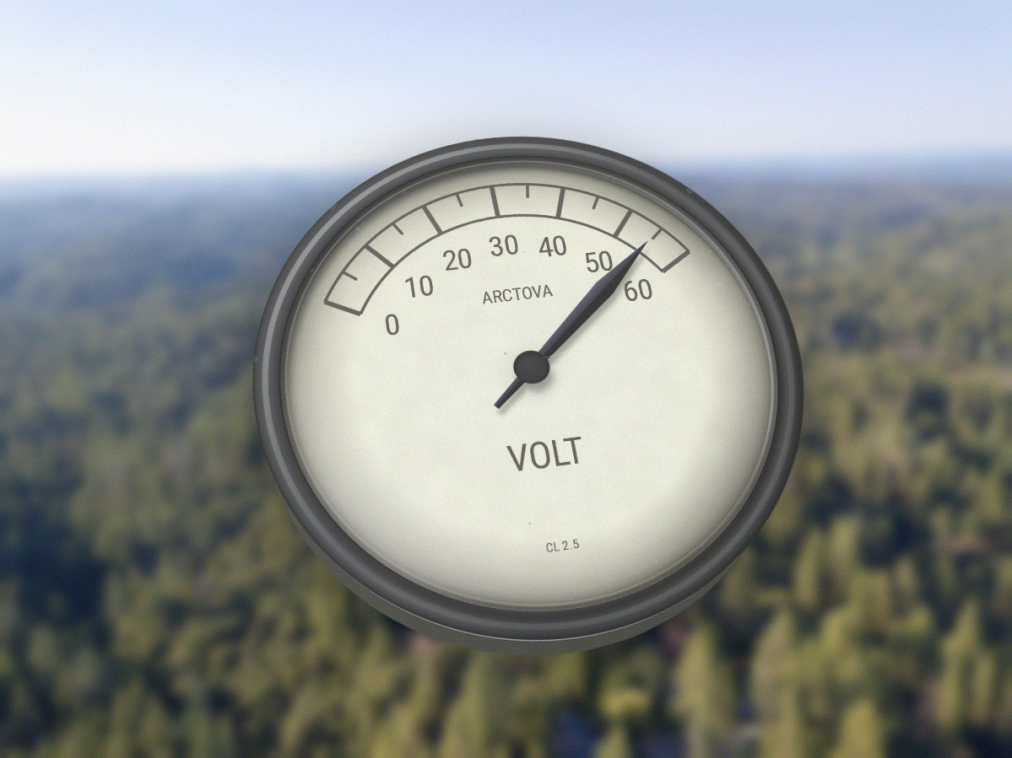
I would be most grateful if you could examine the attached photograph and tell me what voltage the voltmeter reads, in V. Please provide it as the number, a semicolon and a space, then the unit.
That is 55; V
